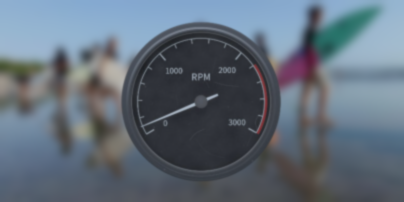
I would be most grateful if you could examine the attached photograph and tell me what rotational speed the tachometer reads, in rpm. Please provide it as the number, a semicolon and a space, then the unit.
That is 100; rpm
